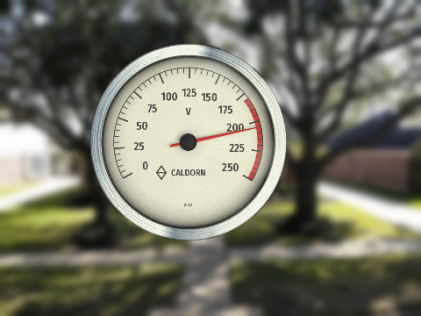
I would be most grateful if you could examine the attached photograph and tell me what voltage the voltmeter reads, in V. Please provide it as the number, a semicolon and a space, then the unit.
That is 205; V
